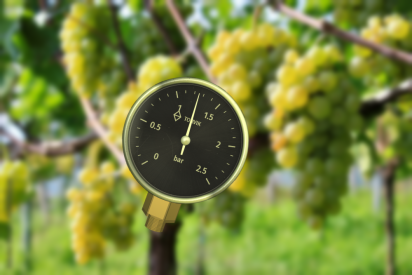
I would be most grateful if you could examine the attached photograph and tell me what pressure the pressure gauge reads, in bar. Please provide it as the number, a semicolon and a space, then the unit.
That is 1.25; bar
